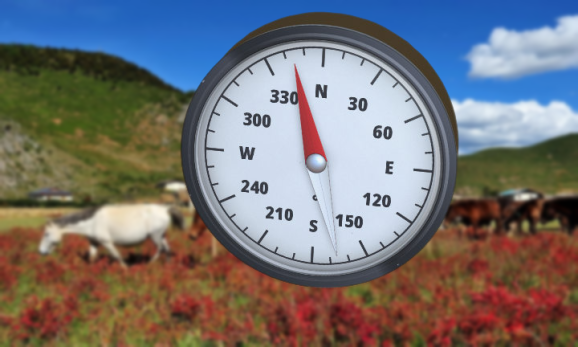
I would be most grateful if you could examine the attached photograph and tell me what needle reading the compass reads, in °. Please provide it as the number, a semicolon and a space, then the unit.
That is 345; °
